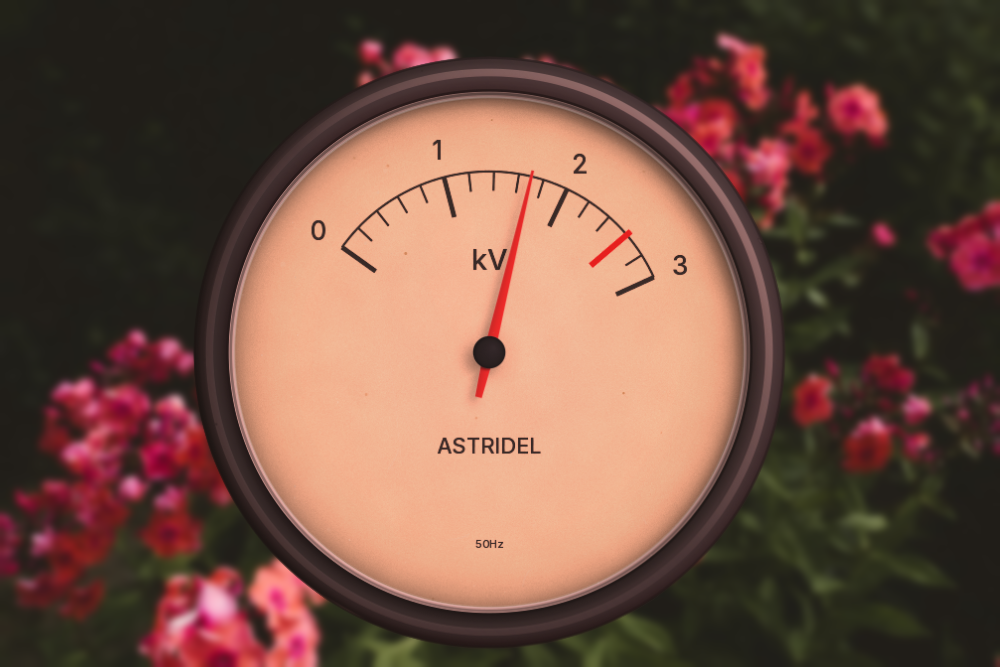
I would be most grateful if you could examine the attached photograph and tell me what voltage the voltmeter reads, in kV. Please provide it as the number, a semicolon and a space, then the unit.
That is 1.7; kV
